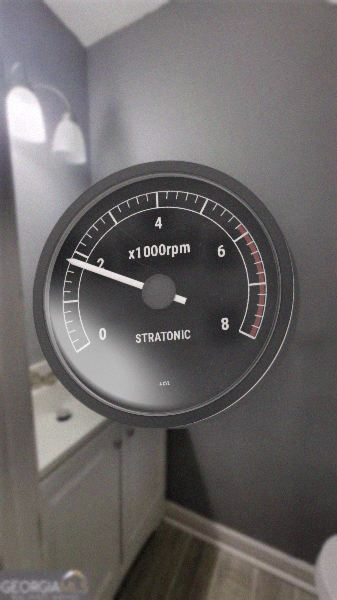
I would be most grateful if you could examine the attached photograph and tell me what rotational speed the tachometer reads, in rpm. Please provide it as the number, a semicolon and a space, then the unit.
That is 1800; rpm
